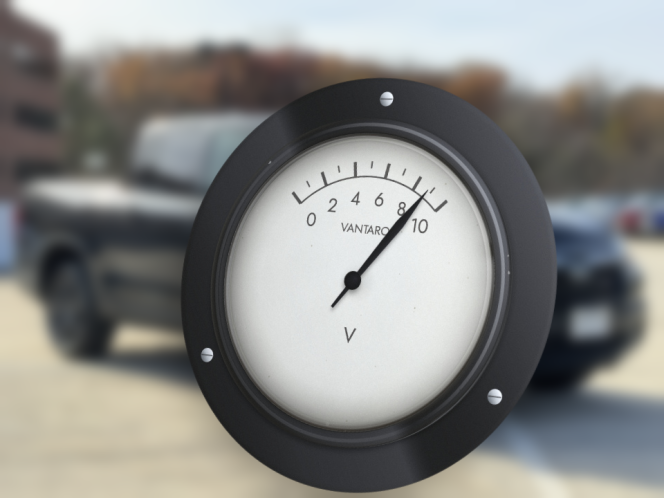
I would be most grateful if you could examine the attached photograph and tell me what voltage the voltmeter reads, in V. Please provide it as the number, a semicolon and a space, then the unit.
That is 9; V
